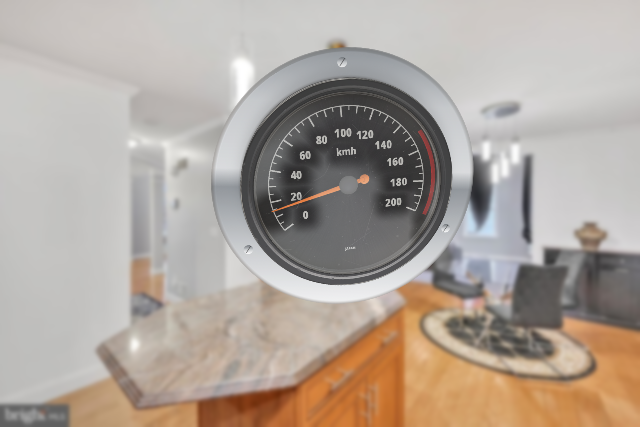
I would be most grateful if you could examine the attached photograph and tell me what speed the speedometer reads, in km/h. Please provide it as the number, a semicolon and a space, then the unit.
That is 15; km/h
